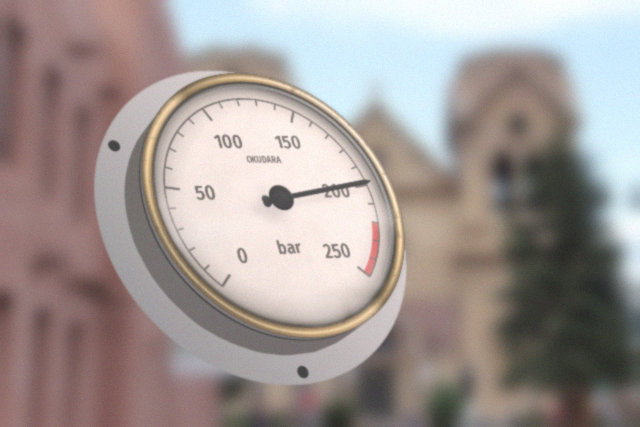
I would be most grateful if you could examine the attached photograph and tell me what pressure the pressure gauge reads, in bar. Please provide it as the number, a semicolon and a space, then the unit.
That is 200; bar
